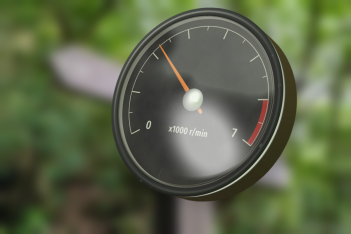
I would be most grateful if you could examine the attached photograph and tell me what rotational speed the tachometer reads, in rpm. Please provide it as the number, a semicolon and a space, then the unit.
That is 2250; rpm
